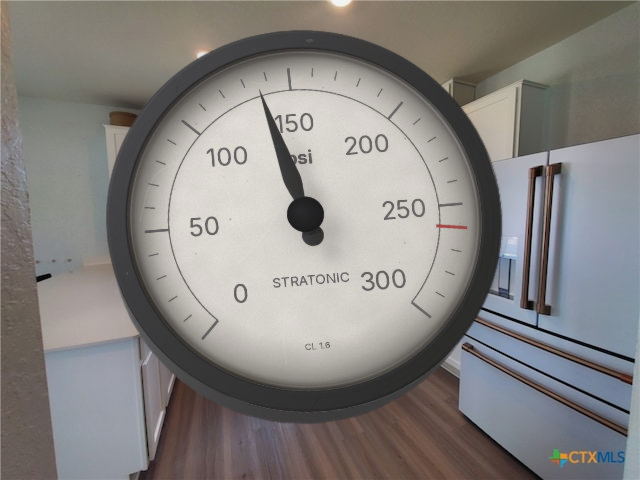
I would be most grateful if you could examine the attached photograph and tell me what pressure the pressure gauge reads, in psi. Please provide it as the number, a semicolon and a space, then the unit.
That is 135; psi
